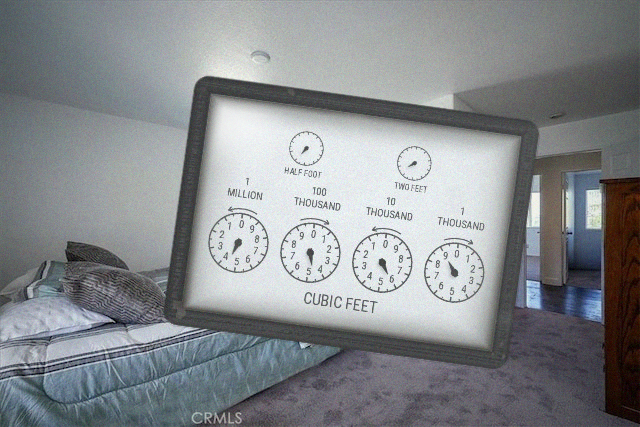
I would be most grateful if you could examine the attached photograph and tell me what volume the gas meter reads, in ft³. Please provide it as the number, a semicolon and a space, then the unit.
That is 445900; ft³
